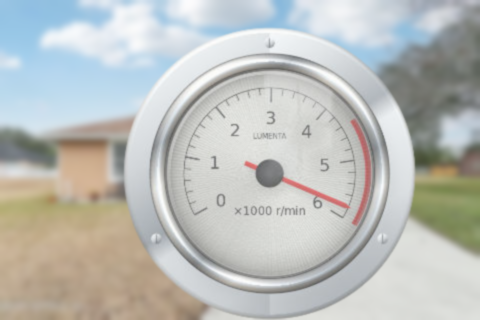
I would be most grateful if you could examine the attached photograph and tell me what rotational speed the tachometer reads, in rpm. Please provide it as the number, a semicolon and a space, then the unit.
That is 5800; rpm
